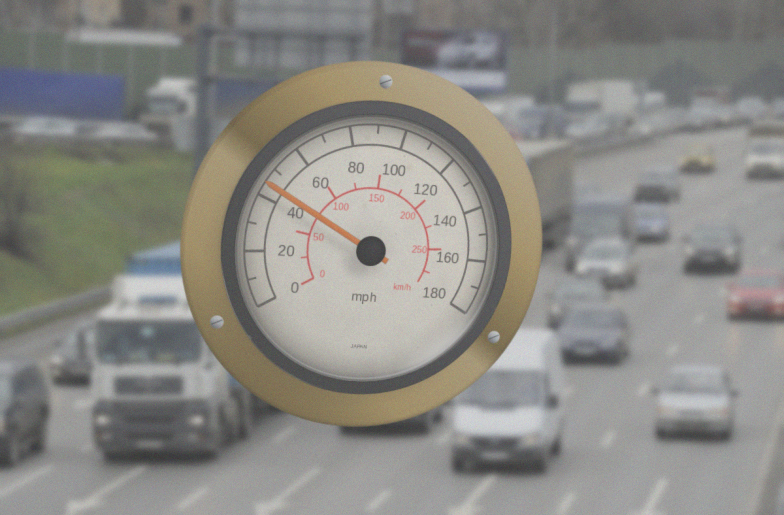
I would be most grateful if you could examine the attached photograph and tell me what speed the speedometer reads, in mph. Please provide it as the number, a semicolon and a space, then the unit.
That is 45; mph
